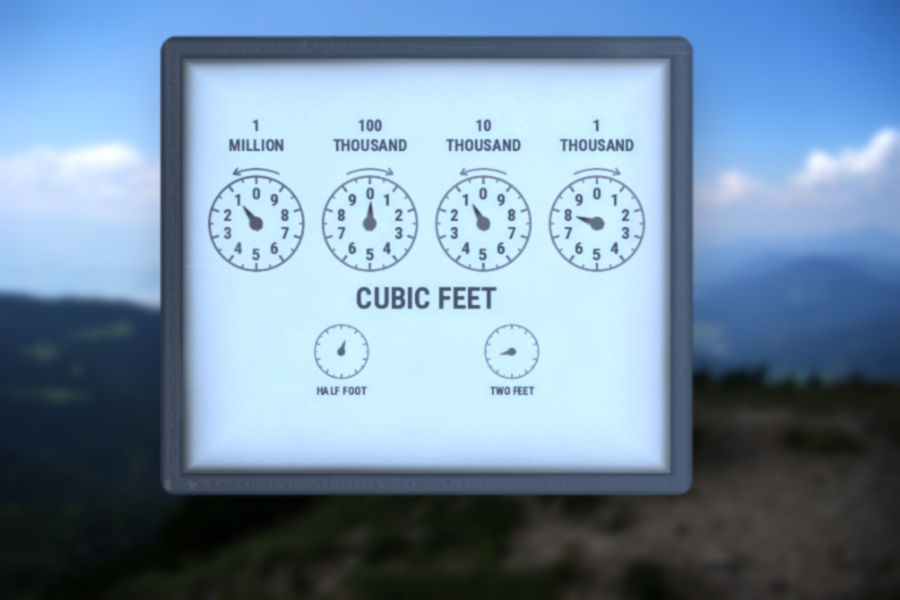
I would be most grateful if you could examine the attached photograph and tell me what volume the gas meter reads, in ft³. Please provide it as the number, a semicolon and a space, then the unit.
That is 100800; ft³
